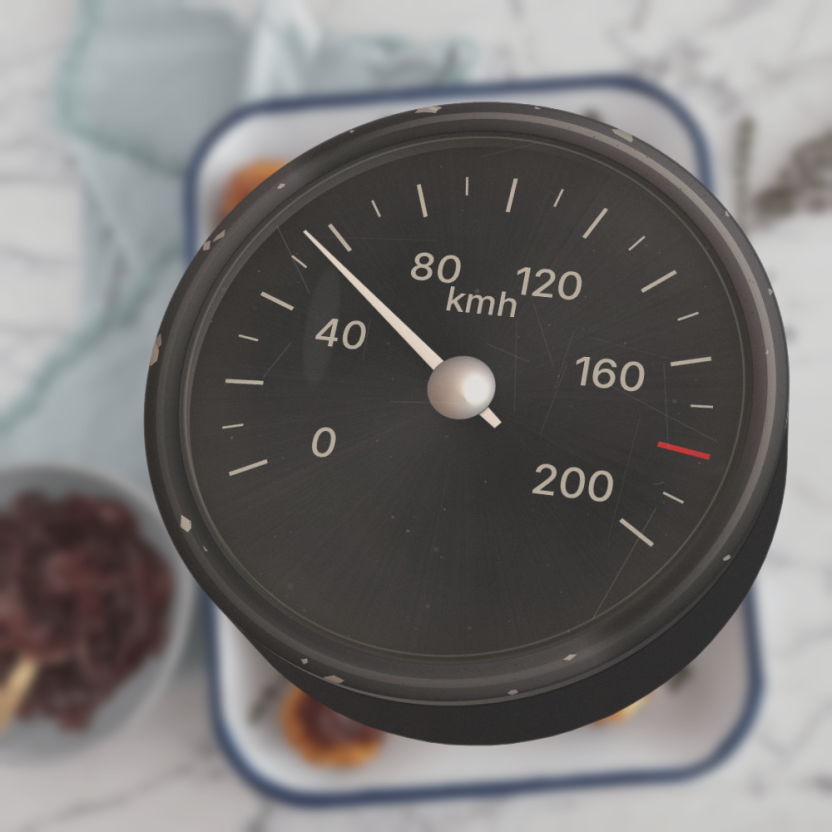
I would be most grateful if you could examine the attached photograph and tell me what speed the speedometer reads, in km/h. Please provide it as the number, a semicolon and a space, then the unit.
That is 55; km/h
